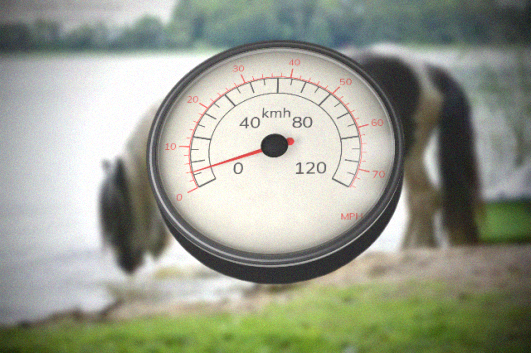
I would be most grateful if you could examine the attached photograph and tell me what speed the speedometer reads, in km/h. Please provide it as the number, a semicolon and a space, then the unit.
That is 5; km/h
